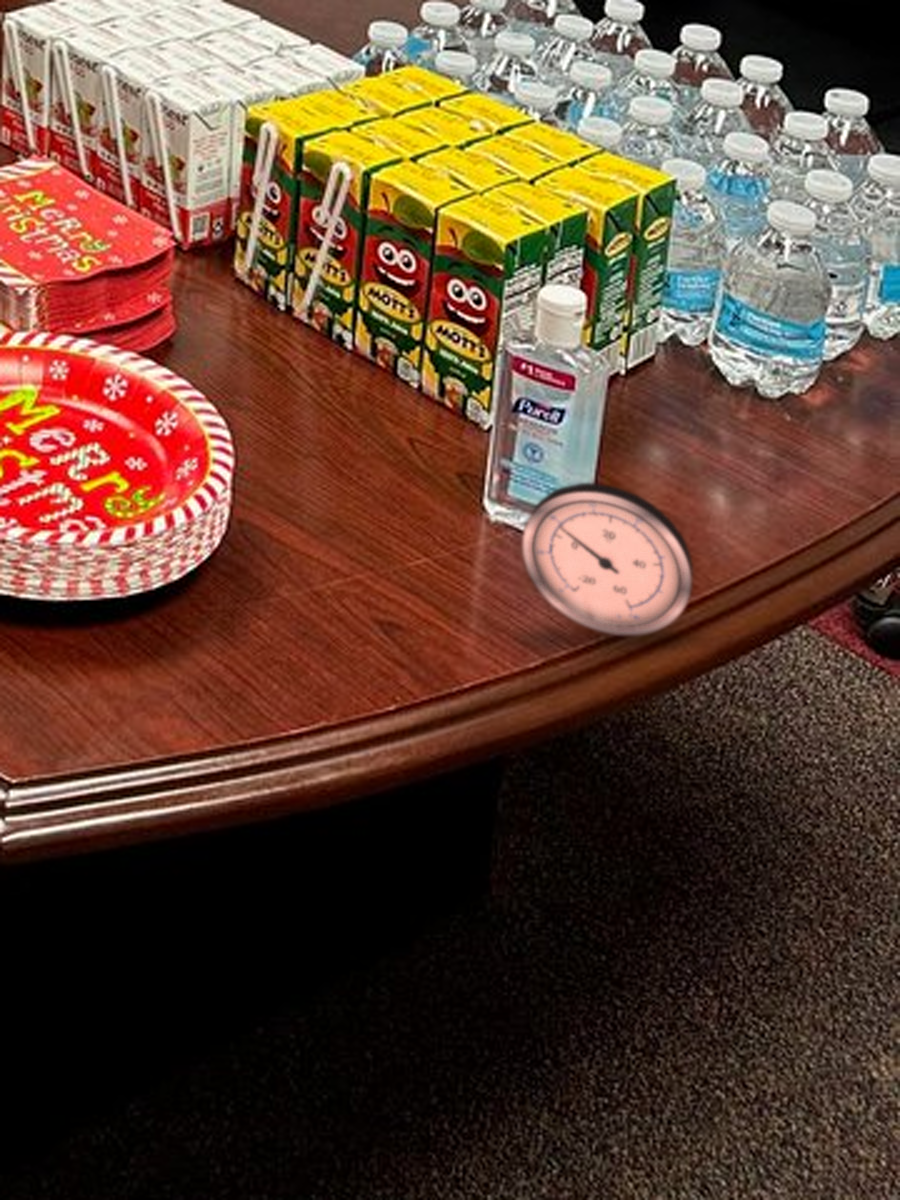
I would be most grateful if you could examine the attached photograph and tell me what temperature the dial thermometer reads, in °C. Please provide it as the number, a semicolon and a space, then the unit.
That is 4; °C
